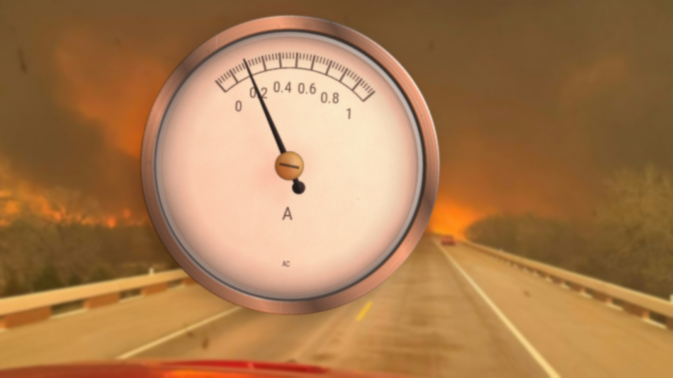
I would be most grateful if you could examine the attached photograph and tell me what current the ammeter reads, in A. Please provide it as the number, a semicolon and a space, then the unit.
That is 0.2; A
